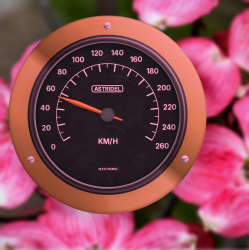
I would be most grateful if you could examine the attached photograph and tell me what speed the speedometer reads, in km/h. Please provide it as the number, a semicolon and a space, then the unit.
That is 55; km/h
